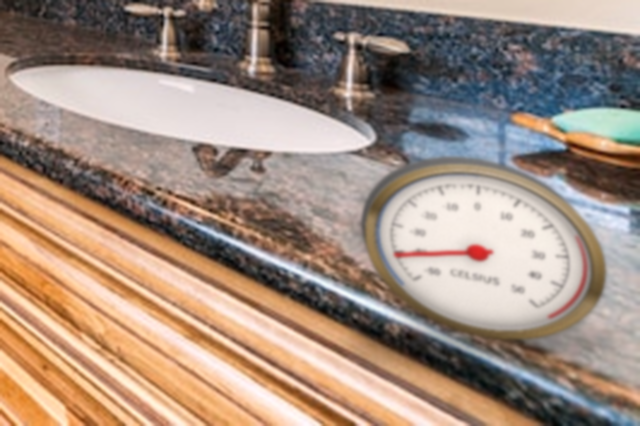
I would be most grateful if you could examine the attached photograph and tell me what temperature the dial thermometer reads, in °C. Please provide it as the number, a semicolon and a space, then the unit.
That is -40; °C
